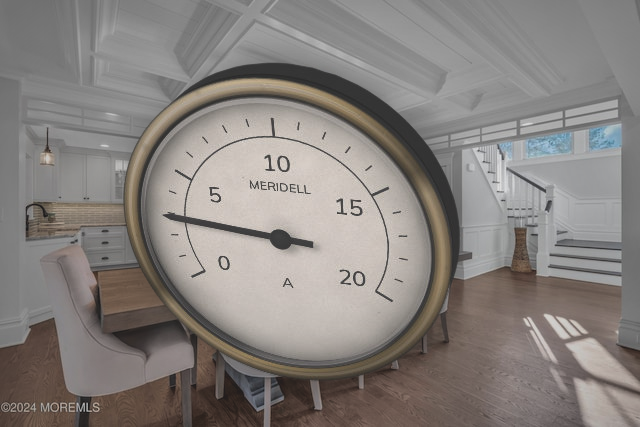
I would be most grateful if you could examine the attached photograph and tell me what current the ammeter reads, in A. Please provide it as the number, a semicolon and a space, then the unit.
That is 3; A
